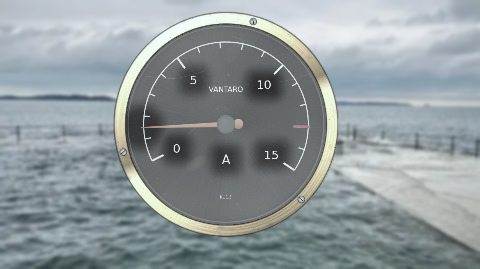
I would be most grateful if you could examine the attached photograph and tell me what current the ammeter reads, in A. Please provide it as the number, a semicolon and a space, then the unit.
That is 1.5; A
